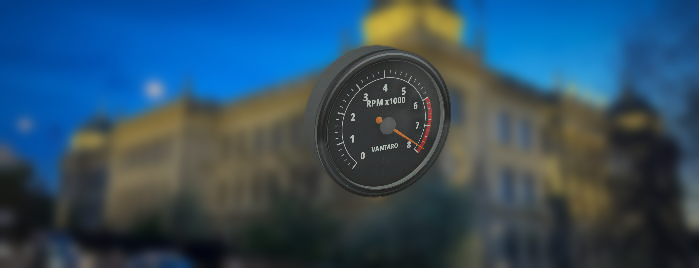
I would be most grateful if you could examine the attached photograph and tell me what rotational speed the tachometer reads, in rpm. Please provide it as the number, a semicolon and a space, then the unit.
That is 7800; rpm
